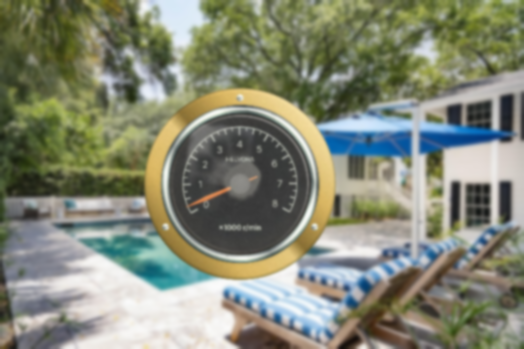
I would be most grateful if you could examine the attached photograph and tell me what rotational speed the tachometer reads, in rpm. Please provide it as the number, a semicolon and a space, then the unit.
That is 250; rpm
